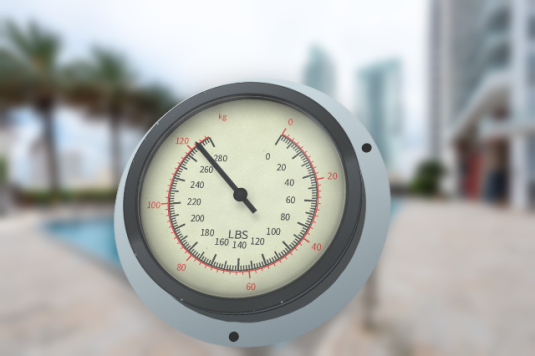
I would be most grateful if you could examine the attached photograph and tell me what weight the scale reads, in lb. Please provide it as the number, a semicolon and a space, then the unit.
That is 270; lb
